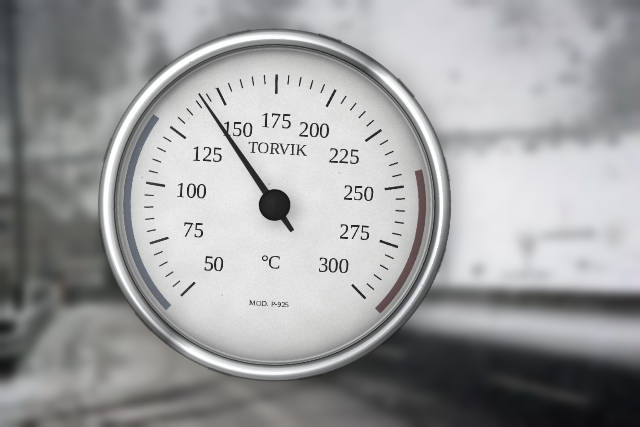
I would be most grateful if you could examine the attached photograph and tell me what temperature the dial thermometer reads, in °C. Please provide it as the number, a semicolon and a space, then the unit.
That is 142.5; °C
